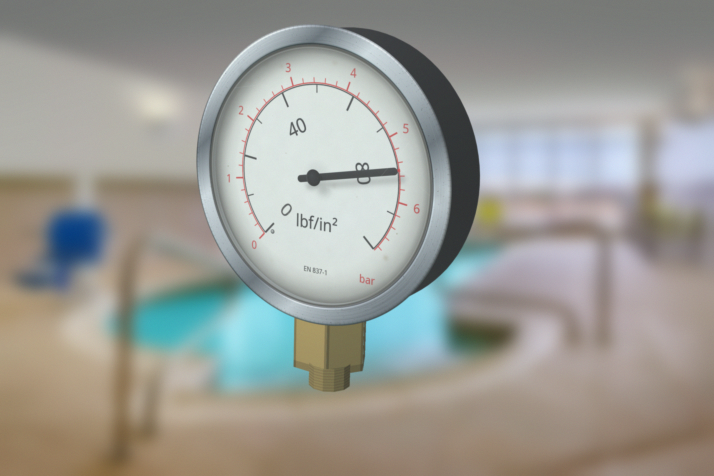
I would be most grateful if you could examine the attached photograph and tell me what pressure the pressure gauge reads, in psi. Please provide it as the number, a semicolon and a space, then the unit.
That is 80; psi
